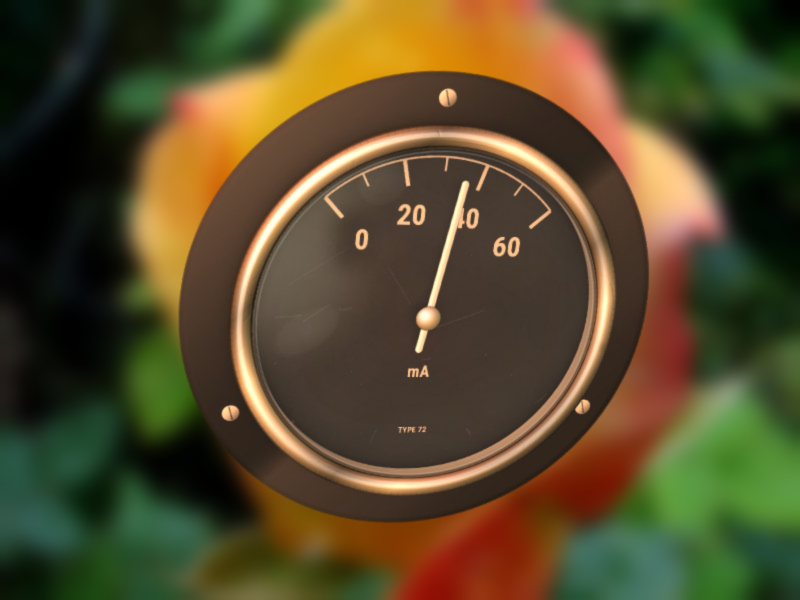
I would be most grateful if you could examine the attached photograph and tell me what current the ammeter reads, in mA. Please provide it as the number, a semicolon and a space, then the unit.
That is 35; mA
